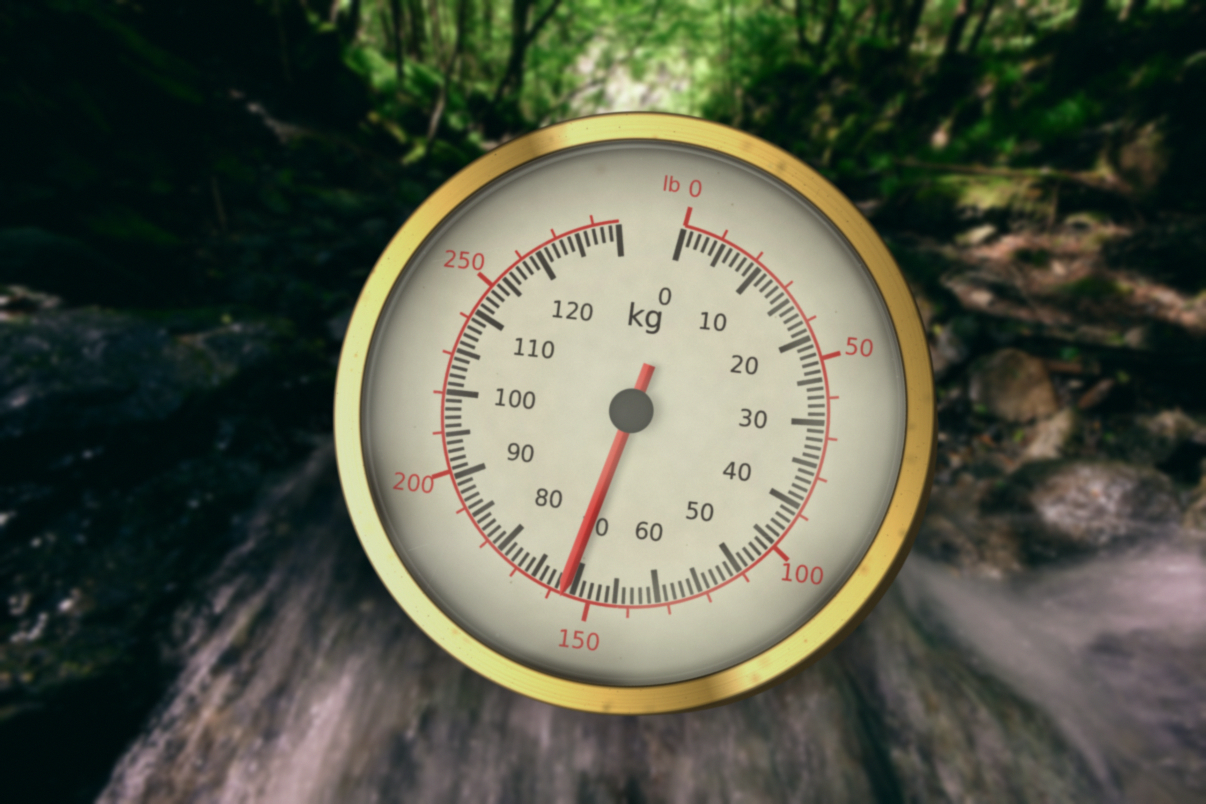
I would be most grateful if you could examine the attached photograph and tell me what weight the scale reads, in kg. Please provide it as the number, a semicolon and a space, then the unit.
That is 71; kg
